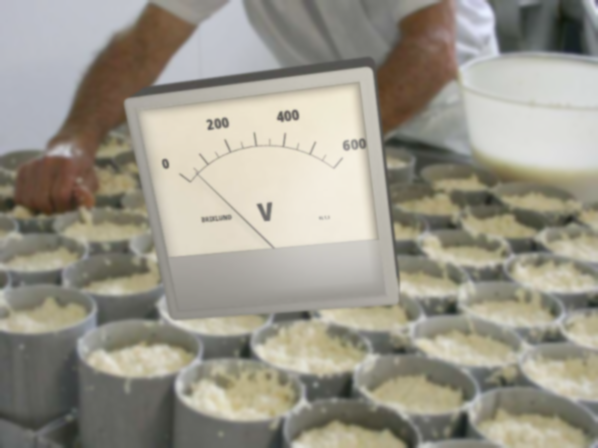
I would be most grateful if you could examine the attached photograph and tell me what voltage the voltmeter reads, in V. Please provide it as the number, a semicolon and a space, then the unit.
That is 50; V
